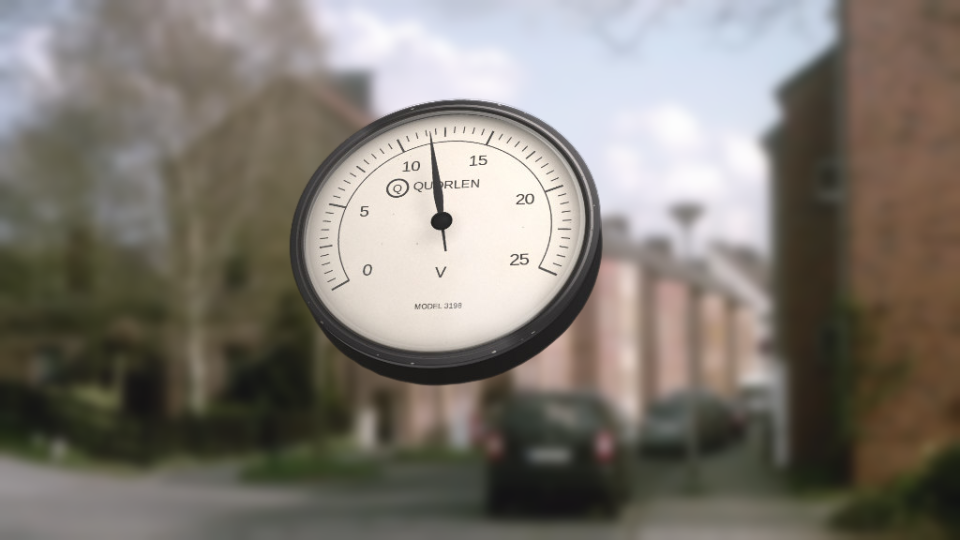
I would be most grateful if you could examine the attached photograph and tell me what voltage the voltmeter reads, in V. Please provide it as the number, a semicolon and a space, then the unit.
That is 11.75; V
